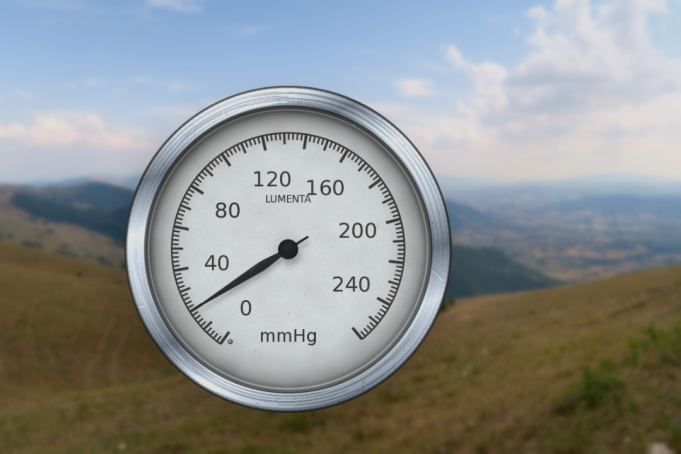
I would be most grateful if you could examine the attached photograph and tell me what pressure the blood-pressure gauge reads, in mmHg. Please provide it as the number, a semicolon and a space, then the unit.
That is 20; mmHg
